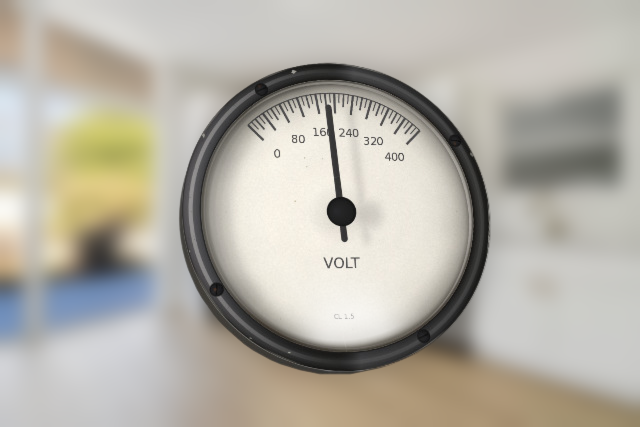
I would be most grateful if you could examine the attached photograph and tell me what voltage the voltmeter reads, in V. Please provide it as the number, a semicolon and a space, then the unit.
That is 180; V
